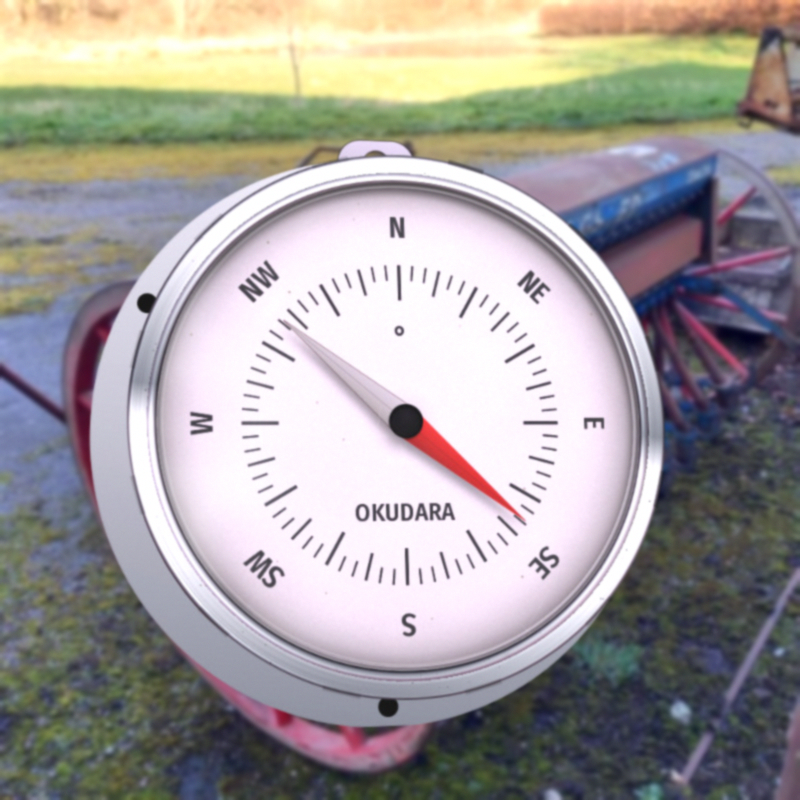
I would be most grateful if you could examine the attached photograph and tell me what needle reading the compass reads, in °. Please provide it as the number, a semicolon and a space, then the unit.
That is 130; °
